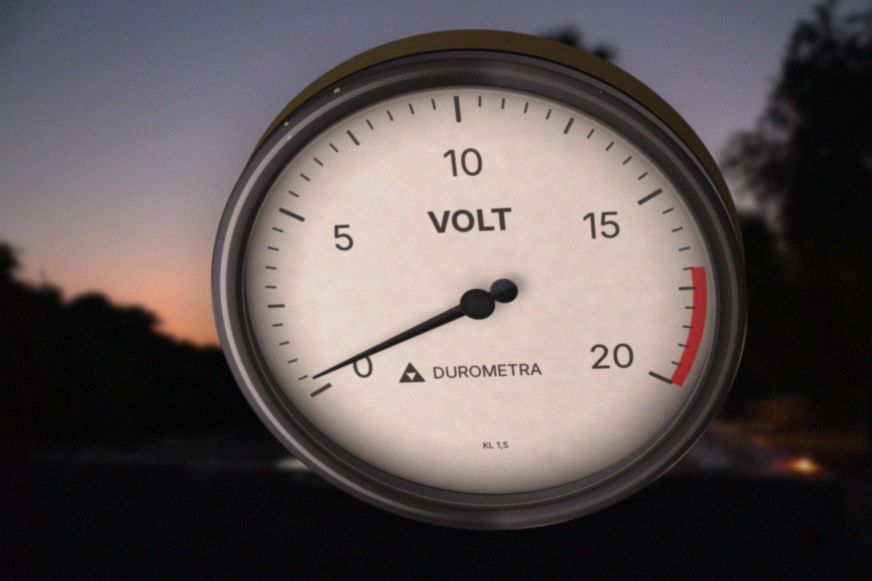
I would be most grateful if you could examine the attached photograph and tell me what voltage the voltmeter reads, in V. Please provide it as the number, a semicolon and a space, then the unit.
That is 0.5; V
